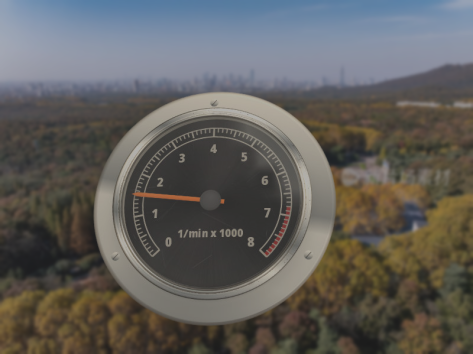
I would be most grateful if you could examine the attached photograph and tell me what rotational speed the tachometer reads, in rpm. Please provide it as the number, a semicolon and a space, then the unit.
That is 1500; rpm
